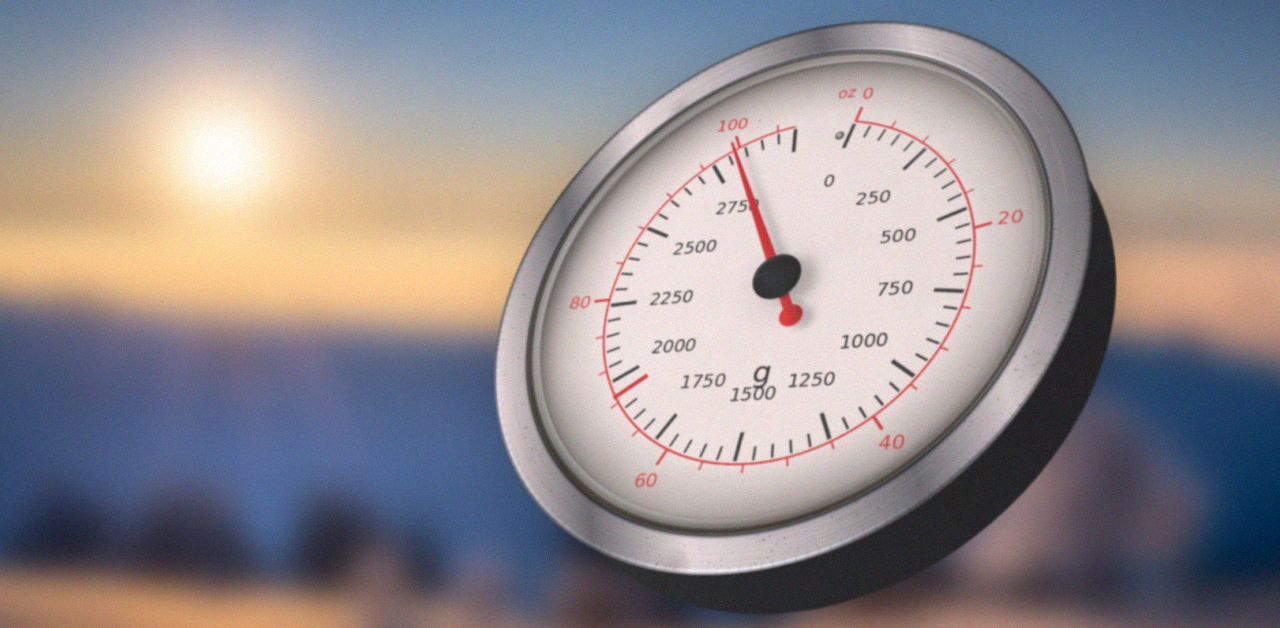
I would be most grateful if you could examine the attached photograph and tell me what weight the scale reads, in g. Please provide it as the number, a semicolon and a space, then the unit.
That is 2825; g
